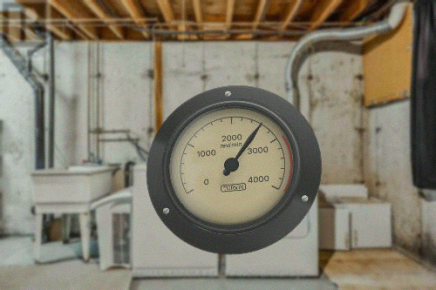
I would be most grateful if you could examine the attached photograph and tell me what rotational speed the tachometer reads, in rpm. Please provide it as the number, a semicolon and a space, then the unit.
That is 2600; rpm
